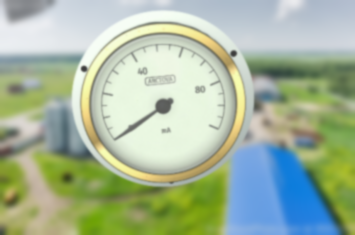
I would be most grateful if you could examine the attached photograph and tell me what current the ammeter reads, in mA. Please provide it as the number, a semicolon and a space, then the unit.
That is 0; mA
